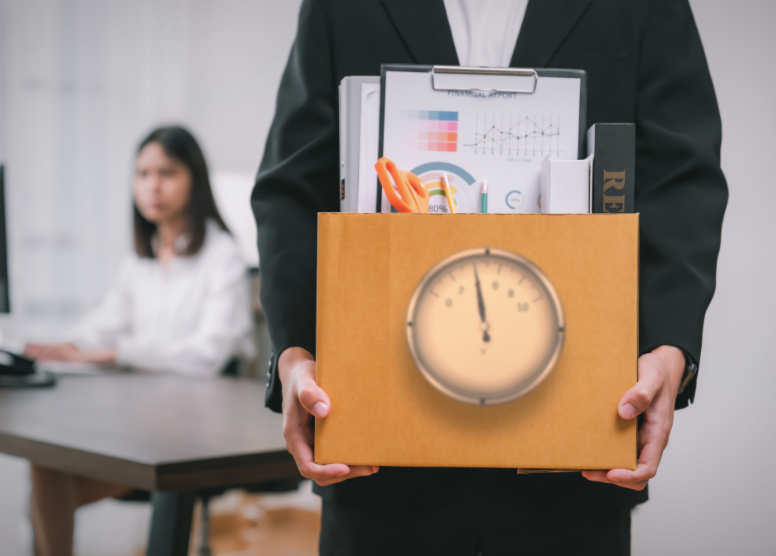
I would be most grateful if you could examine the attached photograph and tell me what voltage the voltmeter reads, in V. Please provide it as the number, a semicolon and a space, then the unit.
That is 4; V
